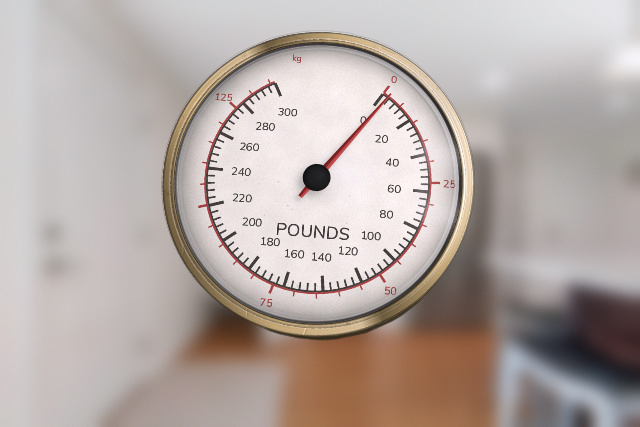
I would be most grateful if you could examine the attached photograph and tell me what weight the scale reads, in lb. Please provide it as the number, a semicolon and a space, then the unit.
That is 4; lb
